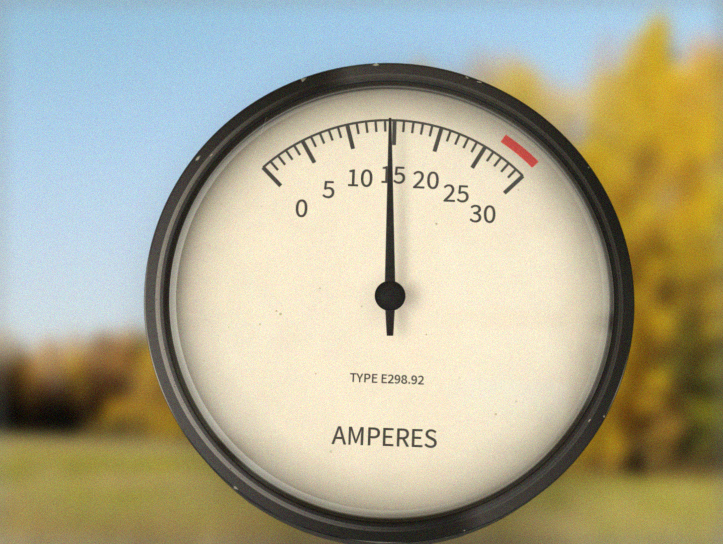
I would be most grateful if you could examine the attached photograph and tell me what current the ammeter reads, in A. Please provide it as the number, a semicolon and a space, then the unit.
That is 14.5; A
